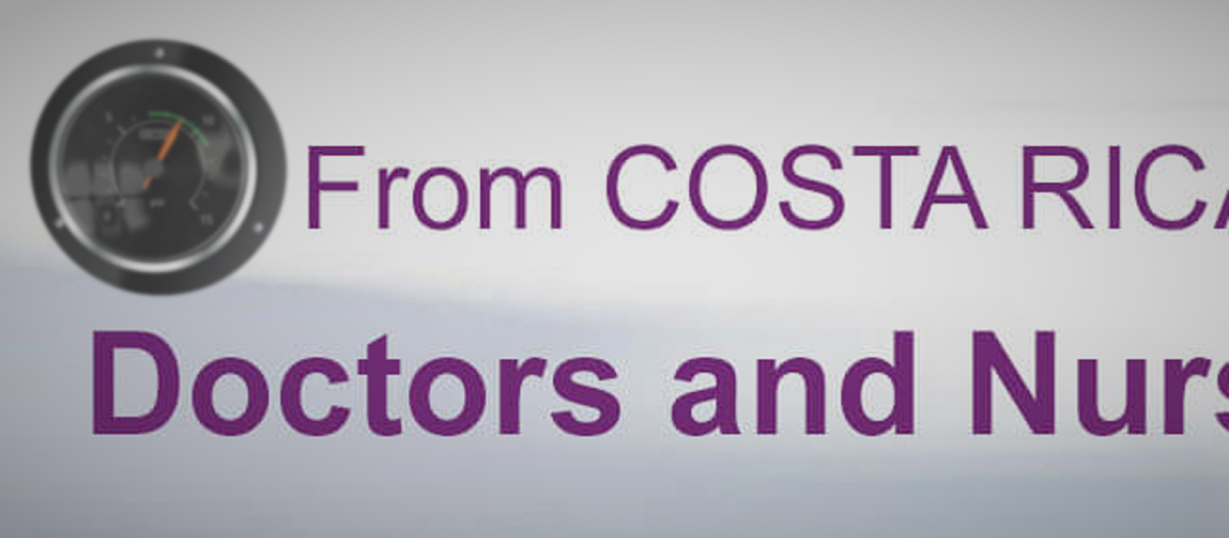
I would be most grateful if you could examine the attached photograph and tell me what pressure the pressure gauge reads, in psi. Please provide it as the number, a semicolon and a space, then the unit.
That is 9; psi
